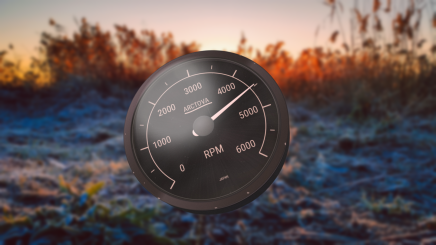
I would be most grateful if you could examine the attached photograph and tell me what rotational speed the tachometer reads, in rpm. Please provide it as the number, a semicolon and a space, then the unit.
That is 4500; rpm
